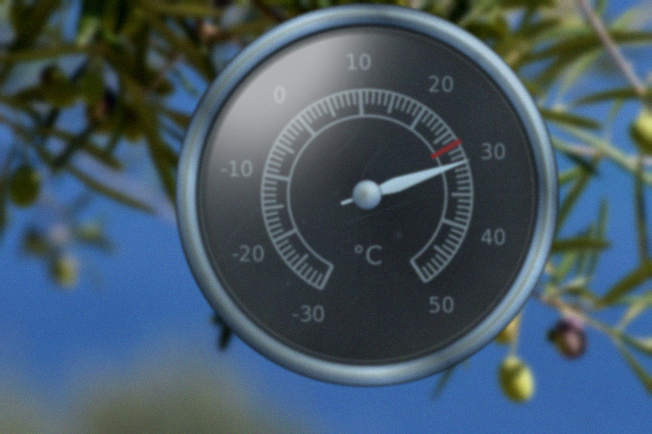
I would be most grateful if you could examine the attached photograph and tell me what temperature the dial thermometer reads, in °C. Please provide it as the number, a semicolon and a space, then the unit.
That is 30; °C
